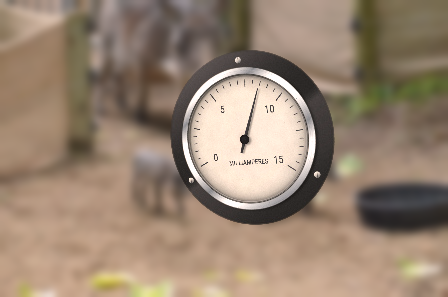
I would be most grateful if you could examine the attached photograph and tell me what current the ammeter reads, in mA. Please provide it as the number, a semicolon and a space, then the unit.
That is 8.5; mA
